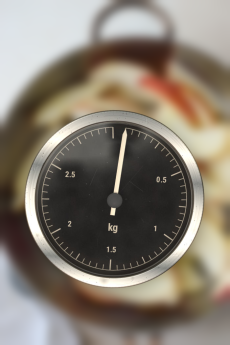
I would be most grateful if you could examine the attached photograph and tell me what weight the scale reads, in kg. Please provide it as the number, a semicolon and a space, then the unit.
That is 0; kg
